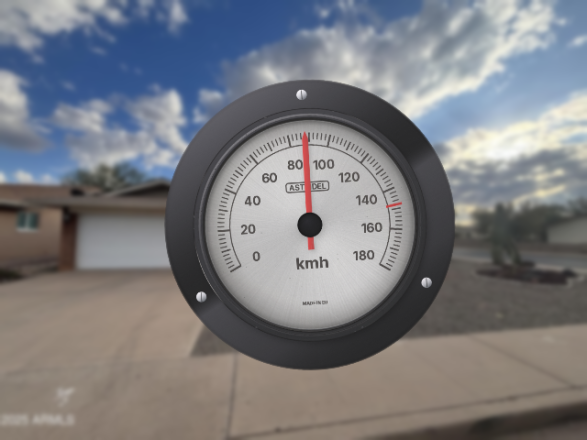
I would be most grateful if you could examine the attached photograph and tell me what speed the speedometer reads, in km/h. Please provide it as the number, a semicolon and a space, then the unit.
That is 88; km/h
